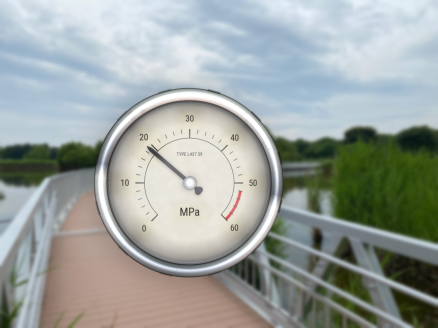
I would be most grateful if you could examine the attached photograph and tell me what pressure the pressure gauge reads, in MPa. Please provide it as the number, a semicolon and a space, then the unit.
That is 19; MPa
